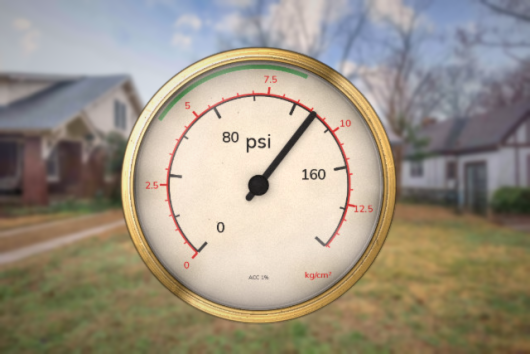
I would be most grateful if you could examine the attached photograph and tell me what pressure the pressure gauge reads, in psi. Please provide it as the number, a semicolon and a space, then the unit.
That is 130; psi
